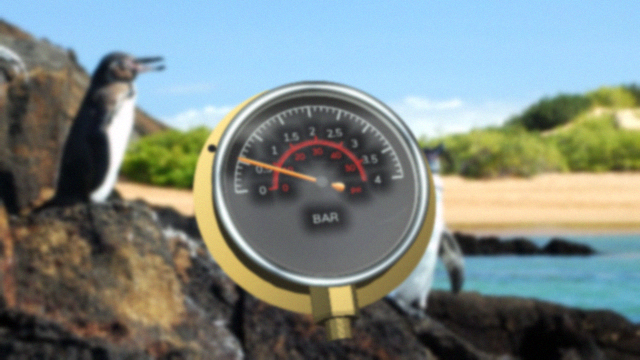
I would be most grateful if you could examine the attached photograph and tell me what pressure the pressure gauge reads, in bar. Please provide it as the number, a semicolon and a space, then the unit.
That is 0.5; bar
